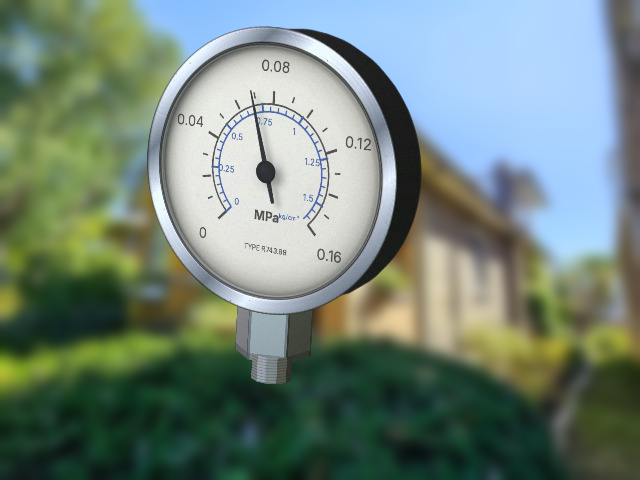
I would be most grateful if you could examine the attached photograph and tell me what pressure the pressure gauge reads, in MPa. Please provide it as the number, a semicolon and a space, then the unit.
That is 0.07; MPa
